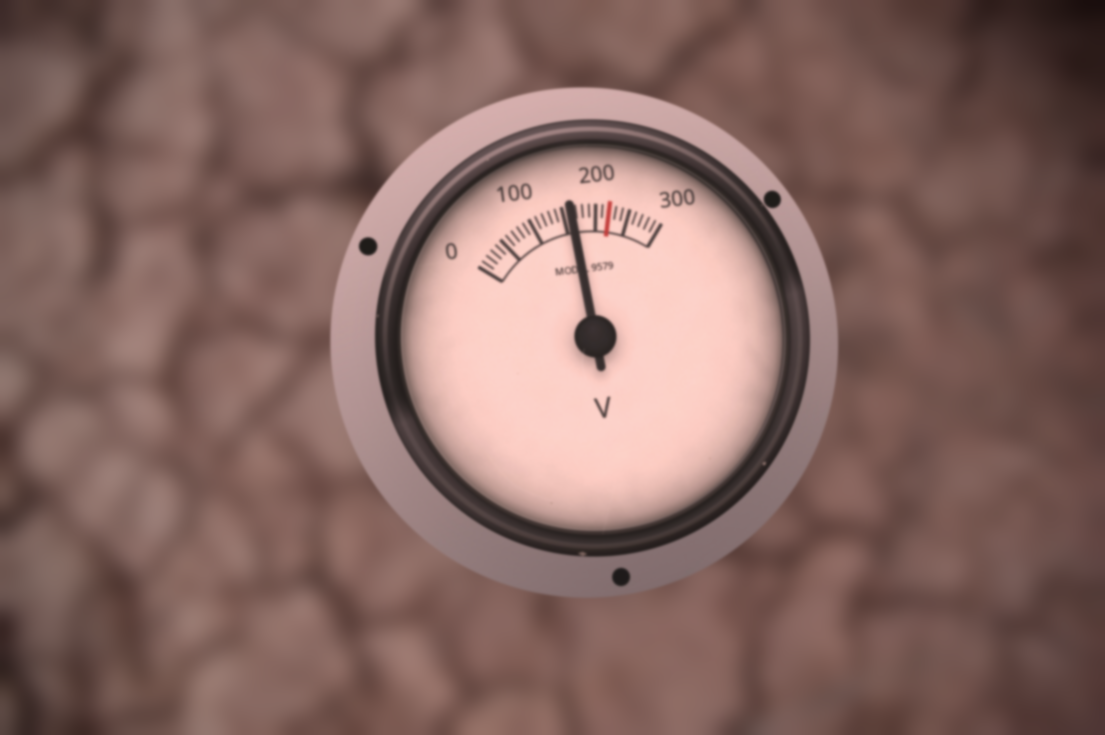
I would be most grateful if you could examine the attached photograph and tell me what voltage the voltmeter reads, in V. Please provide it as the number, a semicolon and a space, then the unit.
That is 160; V
